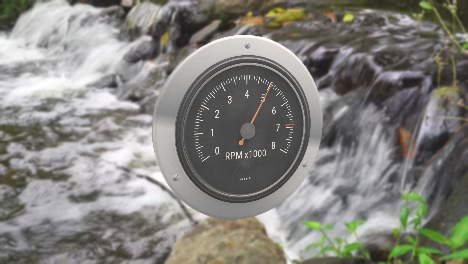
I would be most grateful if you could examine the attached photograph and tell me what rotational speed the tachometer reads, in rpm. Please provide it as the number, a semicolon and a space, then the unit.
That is 5000; rpm
